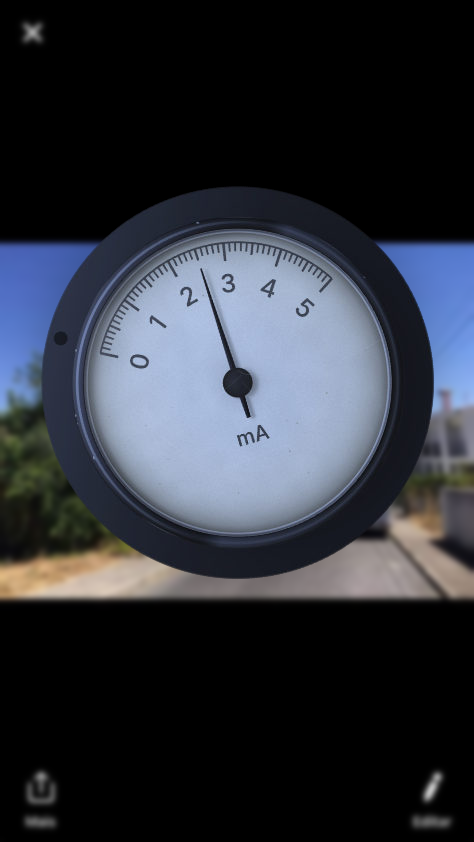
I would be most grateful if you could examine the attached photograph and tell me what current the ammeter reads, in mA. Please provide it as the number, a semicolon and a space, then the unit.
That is 2.5; mA
